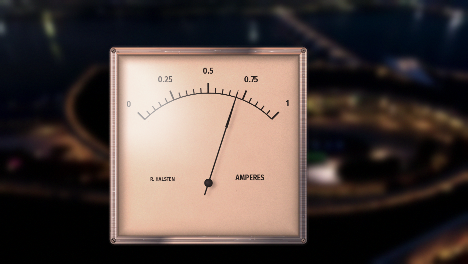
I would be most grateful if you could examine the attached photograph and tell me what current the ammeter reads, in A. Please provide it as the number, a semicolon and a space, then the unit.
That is 0.7; A
